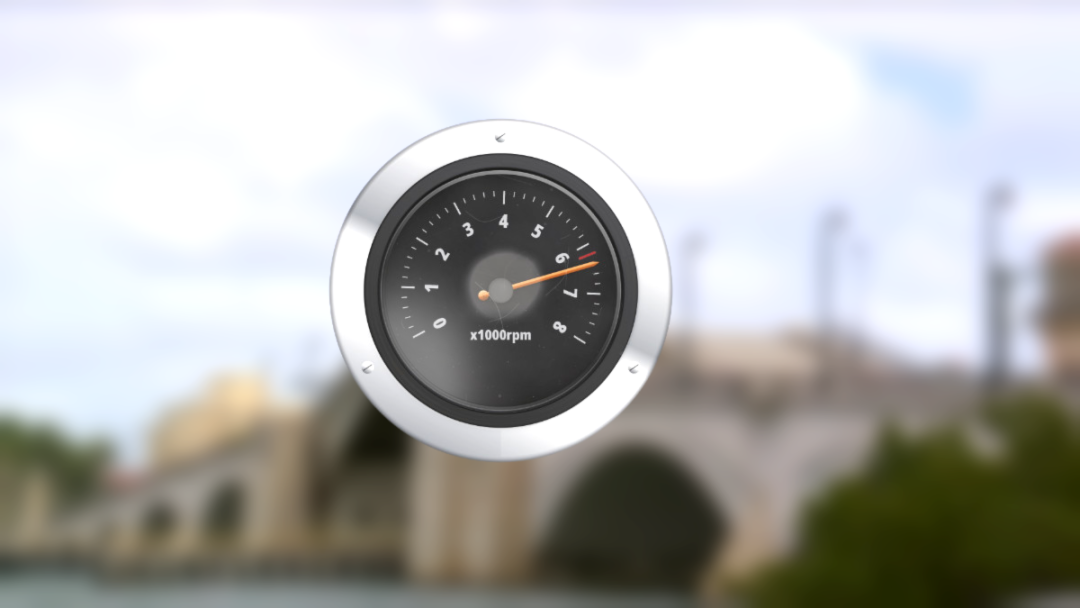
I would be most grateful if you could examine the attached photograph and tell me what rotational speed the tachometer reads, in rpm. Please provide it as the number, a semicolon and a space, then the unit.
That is 6400; rpm
